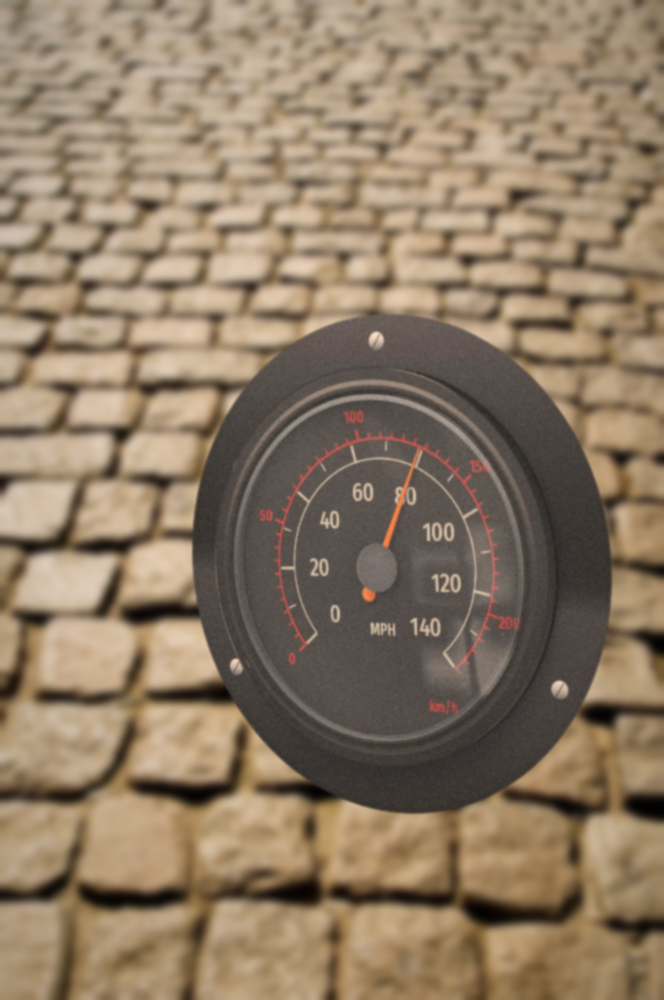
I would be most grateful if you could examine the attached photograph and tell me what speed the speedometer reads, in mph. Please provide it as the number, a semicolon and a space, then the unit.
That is 80; mph
